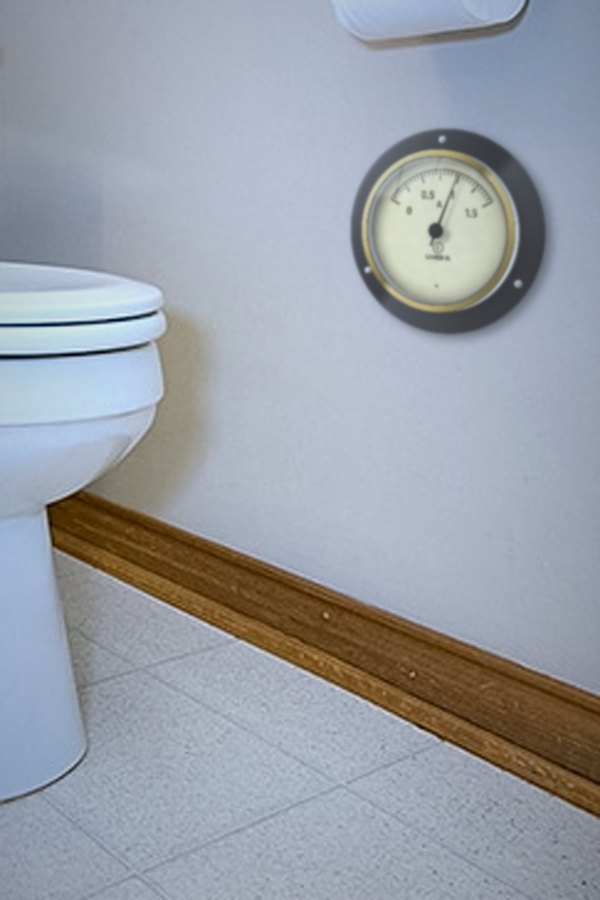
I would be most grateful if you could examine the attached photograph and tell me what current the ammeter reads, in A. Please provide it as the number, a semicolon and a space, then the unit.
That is 1; A
